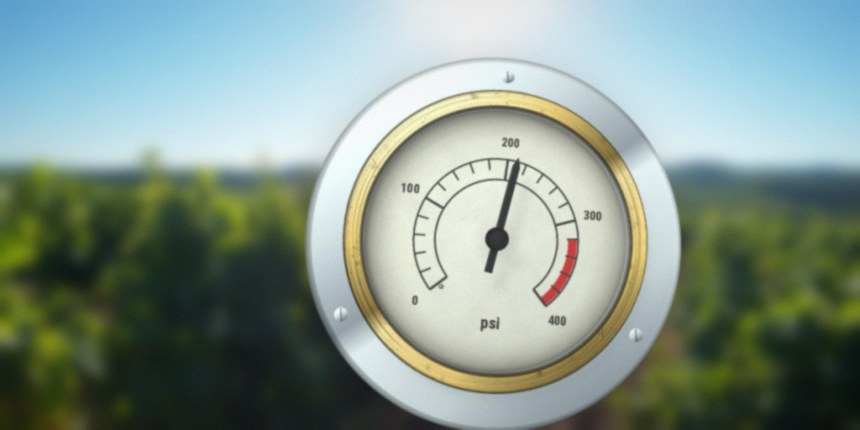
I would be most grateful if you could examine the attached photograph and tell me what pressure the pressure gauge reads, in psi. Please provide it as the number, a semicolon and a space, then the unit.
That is 210; psi
